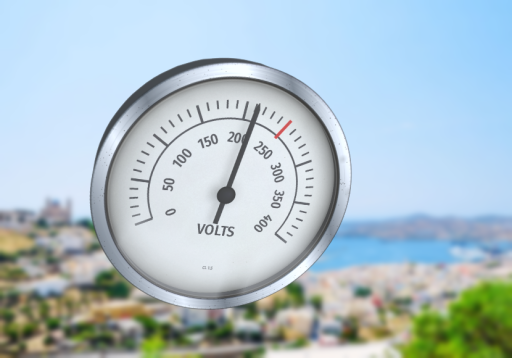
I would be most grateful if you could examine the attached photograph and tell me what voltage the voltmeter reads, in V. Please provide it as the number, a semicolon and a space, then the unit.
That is 210; V
